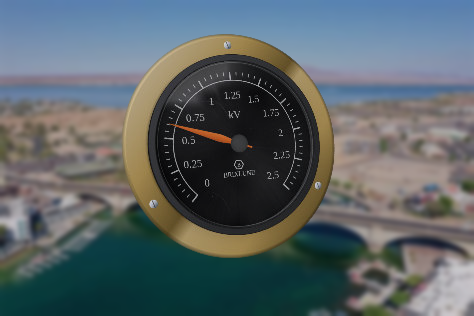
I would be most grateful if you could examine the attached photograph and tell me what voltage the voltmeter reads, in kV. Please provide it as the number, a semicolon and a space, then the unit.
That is 0.6; kV
